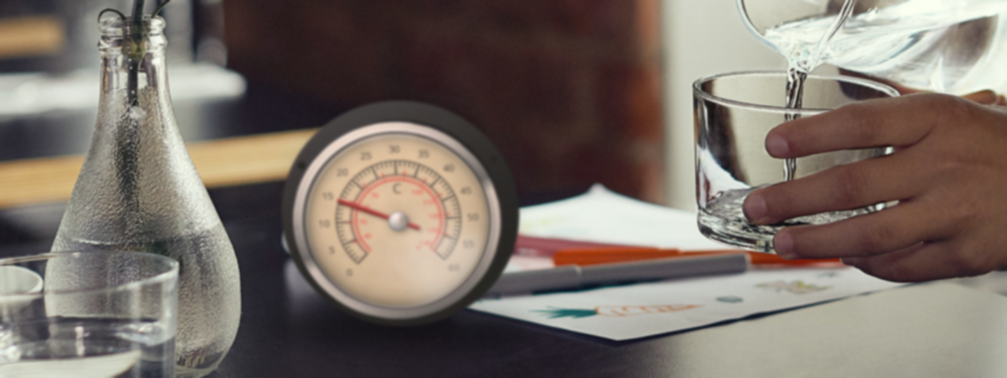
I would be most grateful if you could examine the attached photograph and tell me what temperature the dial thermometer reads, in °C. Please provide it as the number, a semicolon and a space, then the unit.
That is 15; °C
